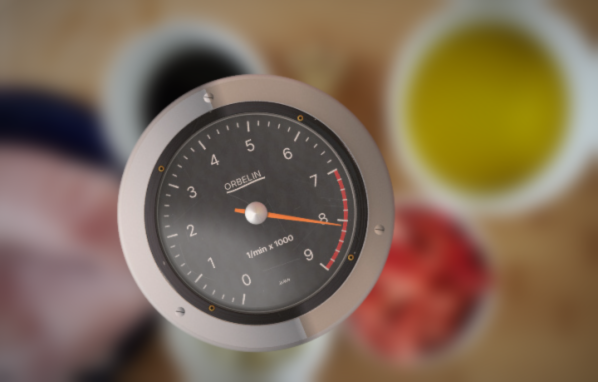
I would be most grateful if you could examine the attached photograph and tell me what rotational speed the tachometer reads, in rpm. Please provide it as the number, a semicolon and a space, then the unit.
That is 8100; rpm
